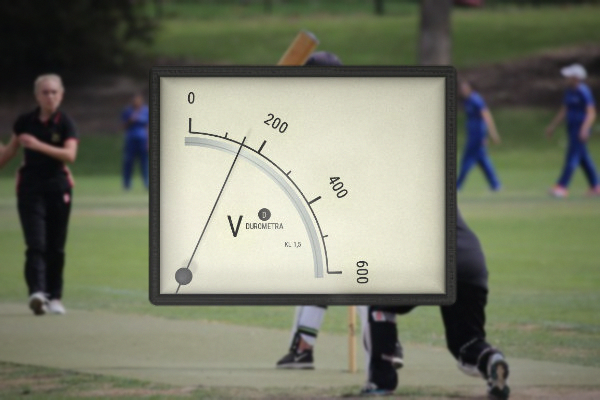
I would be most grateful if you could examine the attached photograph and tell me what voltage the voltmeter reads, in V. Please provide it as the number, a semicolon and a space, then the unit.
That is 150; V
